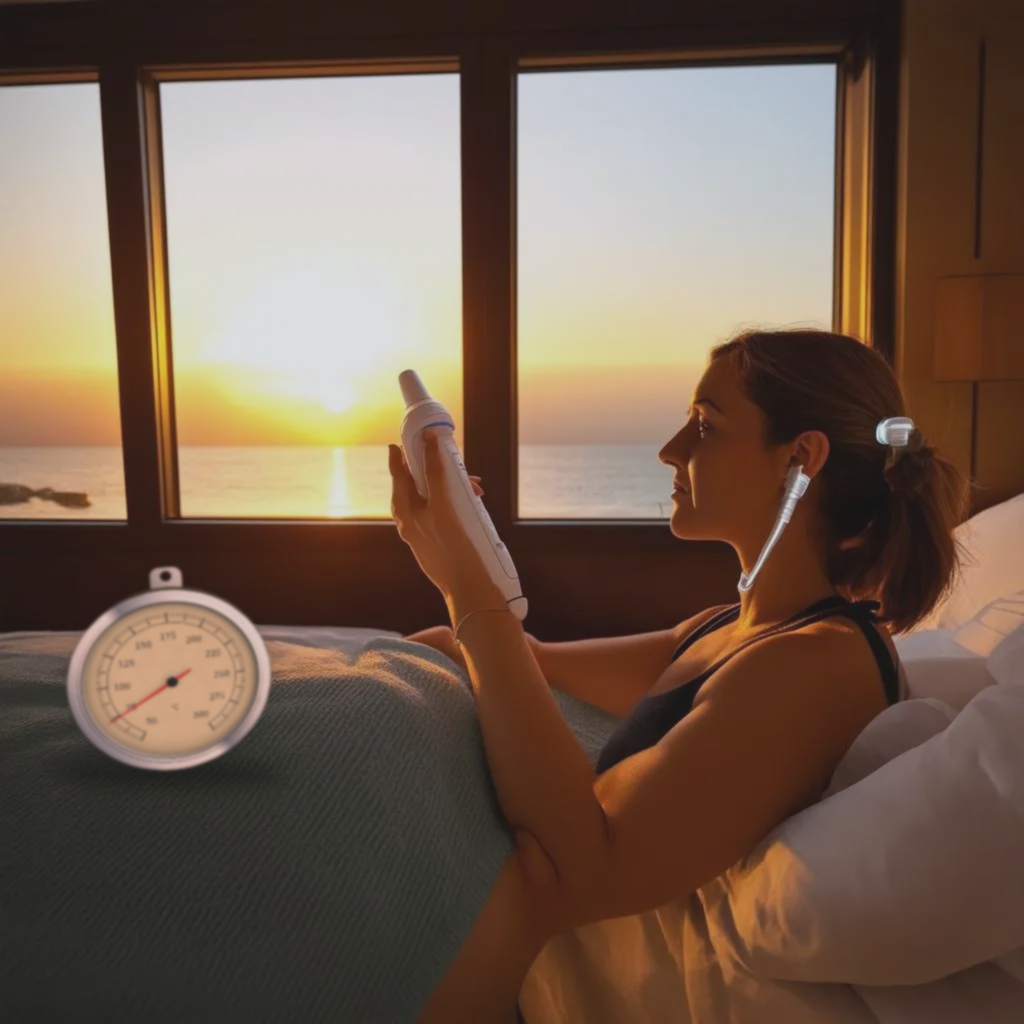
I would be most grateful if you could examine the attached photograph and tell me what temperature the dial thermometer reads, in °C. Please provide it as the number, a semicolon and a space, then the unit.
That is 75; °C
